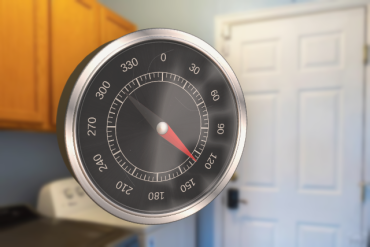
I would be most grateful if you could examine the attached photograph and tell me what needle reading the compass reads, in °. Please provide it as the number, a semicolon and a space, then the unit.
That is 130; °
